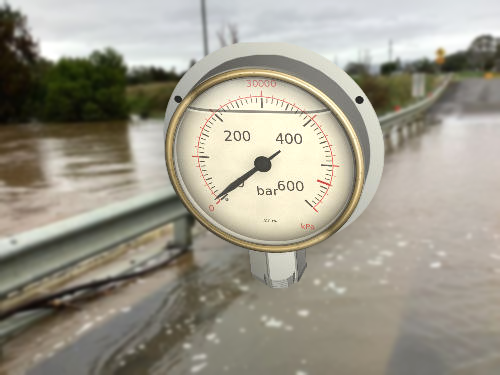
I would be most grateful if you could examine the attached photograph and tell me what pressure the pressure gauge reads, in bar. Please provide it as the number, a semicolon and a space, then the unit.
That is 10; bar
